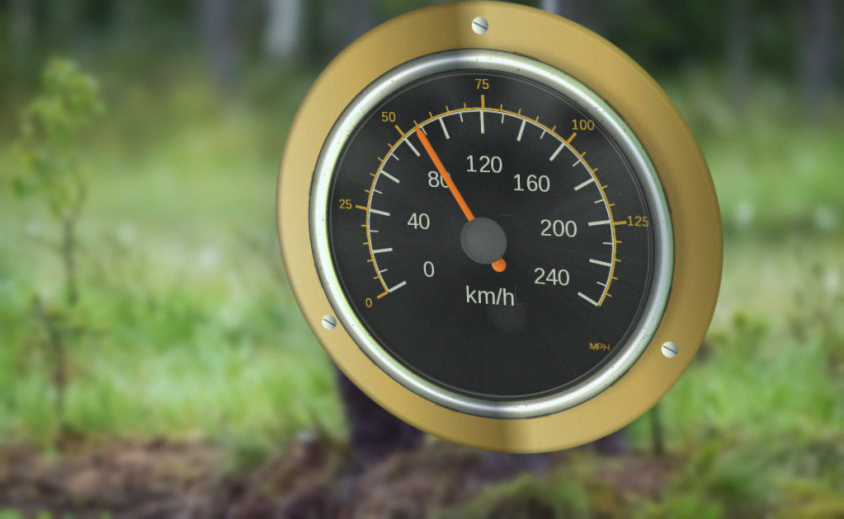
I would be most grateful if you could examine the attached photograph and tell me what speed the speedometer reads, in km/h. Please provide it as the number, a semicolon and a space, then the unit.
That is 90; km/h
